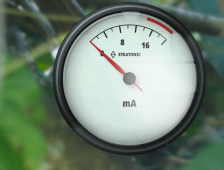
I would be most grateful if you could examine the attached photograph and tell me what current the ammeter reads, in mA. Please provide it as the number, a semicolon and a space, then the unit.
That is 0; mA
